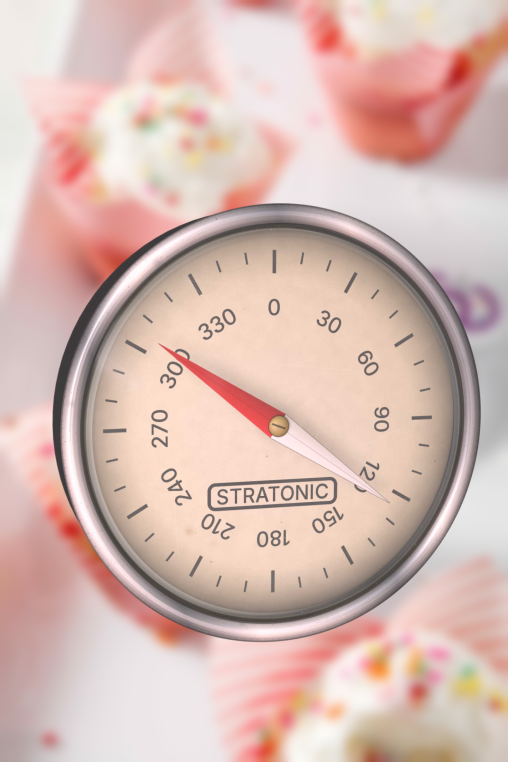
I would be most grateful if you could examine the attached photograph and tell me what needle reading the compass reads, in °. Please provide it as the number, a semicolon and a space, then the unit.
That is 305; °
